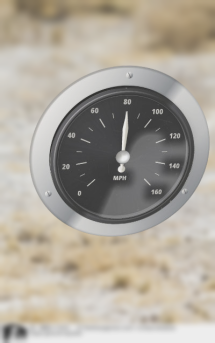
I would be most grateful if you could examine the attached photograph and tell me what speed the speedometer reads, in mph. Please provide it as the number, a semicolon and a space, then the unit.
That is 80; mph
